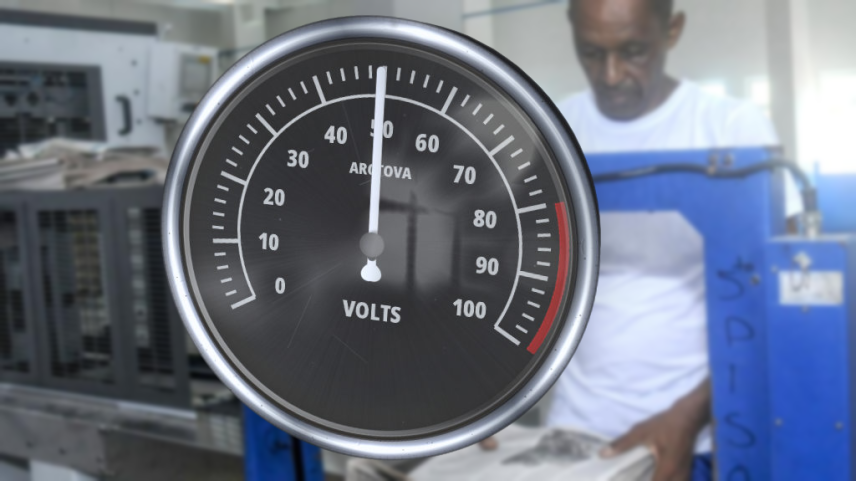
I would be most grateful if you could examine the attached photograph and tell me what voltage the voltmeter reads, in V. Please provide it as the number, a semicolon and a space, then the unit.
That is 50; V
